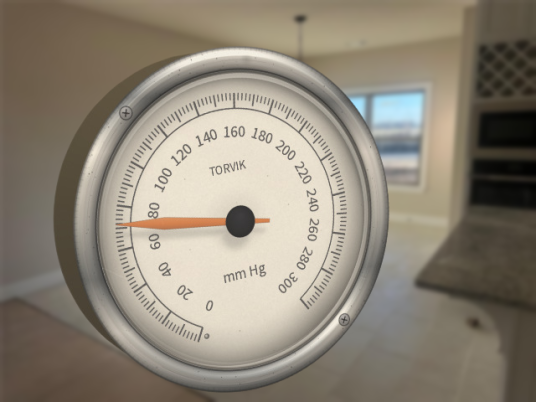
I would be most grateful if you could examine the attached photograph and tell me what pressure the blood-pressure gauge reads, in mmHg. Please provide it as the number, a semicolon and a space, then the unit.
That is 72; mmHg
